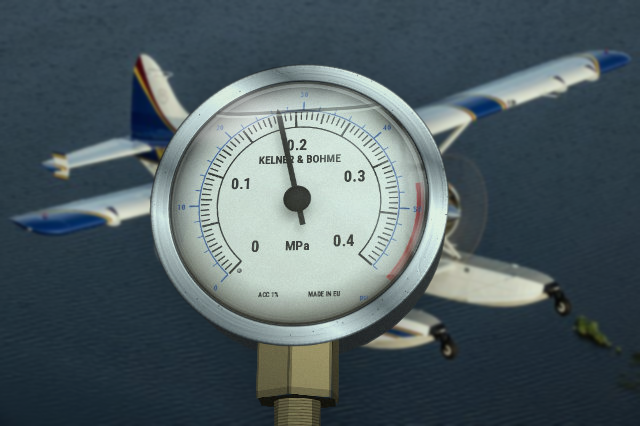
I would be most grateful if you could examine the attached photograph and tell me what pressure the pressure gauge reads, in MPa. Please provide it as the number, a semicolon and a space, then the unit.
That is 0.185; MPa
